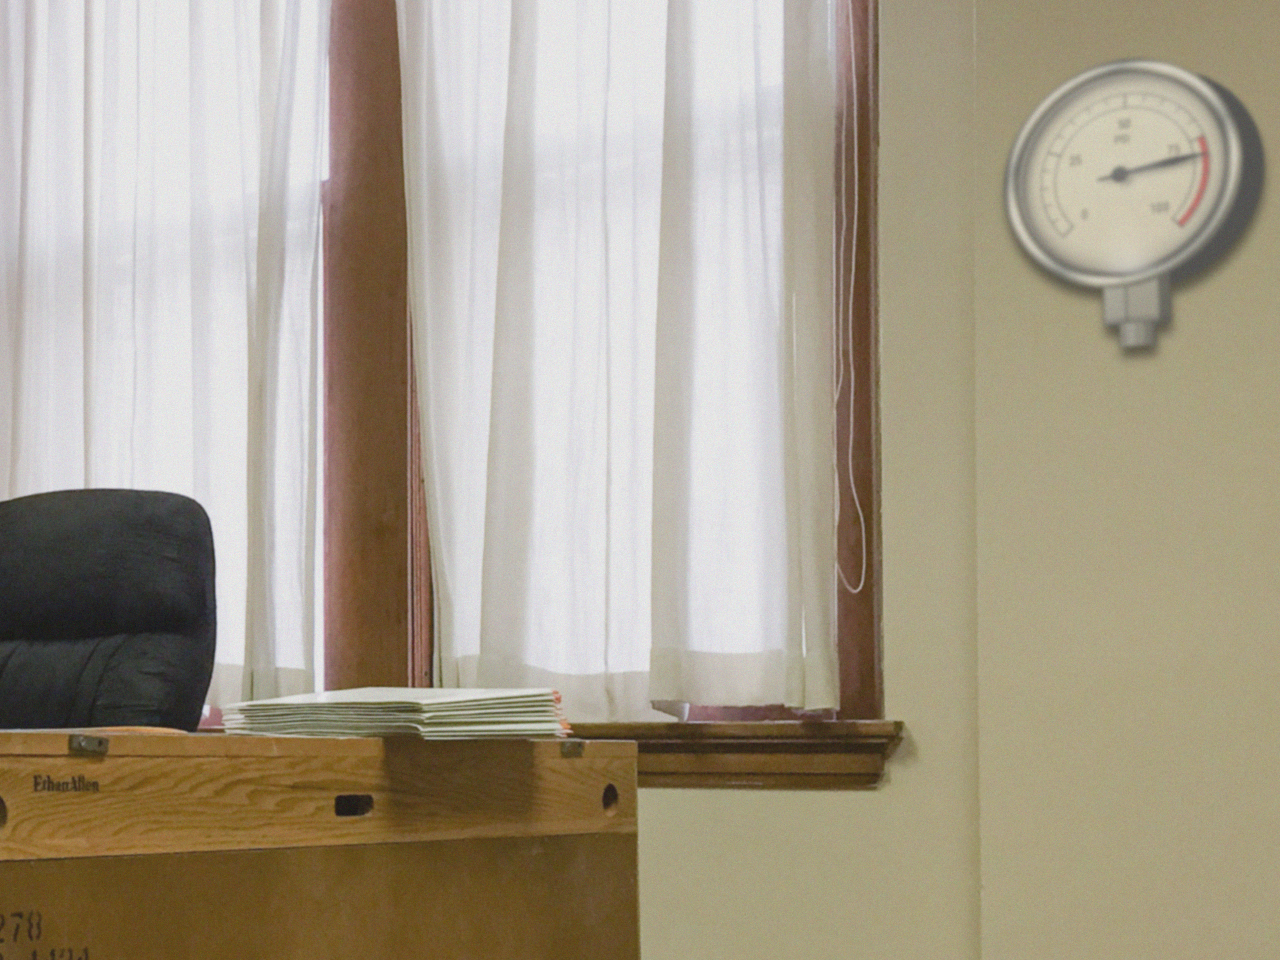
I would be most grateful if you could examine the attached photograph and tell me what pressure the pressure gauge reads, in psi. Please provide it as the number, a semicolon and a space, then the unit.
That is 80; psi
